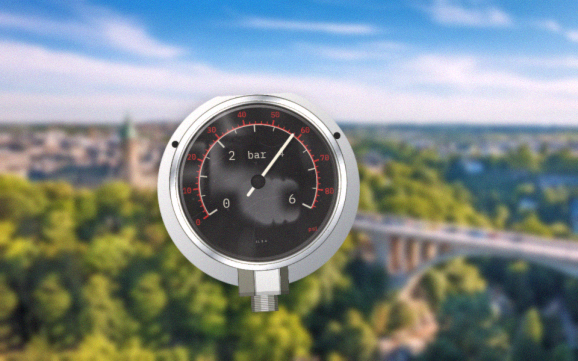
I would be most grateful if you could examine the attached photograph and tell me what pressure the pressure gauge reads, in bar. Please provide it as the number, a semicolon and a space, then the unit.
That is 4; bar
